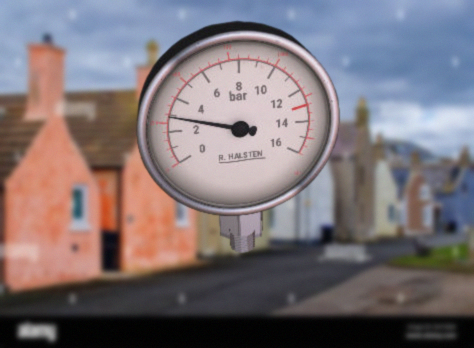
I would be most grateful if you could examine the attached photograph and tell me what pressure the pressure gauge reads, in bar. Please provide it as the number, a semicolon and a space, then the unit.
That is 3; bar
